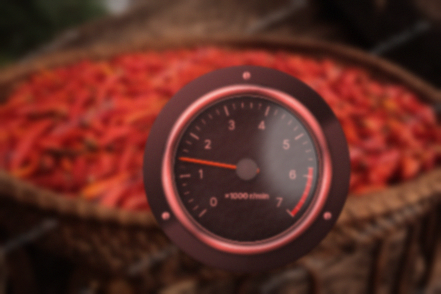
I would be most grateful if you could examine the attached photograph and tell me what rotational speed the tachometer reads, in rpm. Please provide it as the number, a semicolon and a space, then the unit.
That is 1400; rpm
